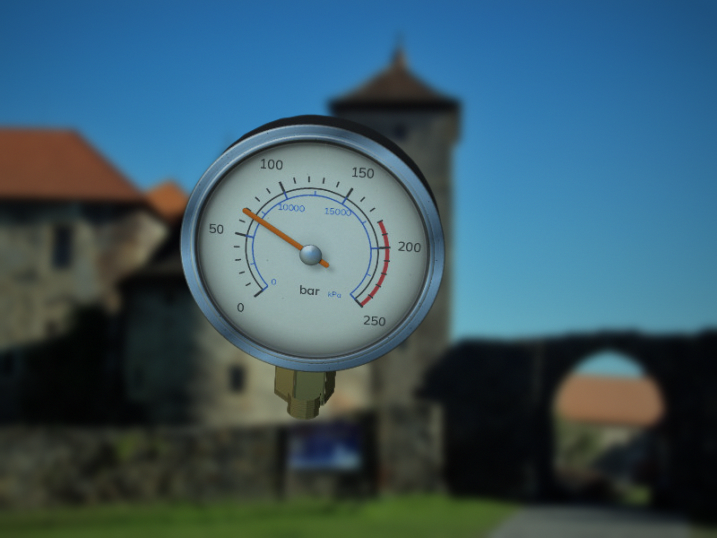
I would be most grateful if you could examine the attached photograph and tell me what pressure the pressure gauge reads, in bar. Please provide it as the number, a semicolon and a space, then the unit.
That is 70; bar
